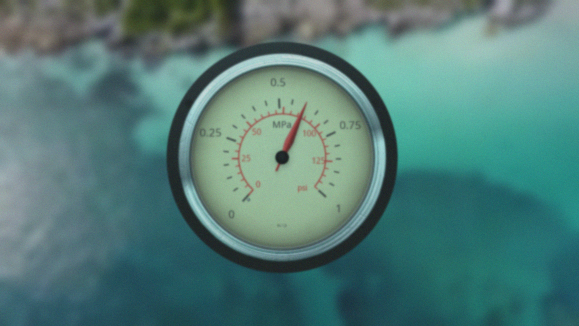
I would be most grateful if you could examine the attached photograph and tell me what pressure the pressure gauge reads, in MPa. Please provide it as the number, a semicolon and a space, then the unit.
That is 0.6; MPa
